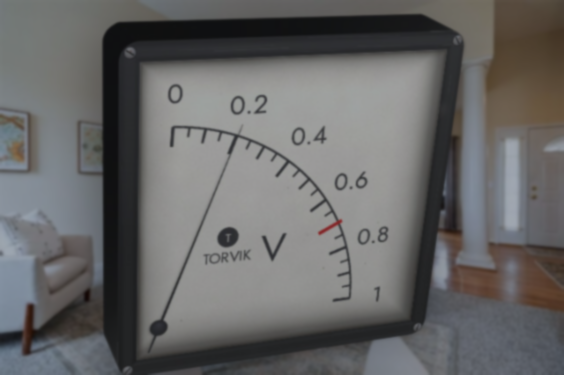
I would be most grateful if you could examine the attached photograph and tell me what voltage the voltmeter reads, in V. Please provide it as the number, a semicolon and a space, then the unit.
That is 0.2; V
